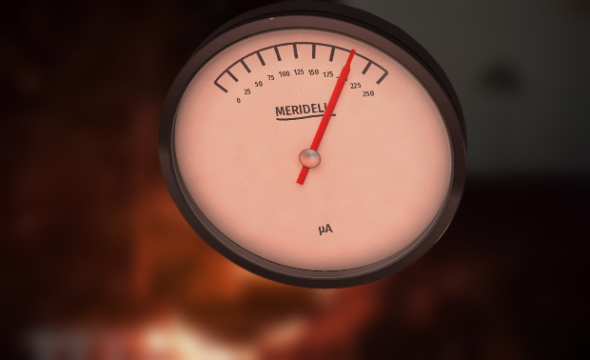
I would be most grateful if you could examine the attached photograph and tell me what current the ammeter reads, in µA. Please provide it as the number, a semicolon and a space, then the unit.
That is 200; µA
